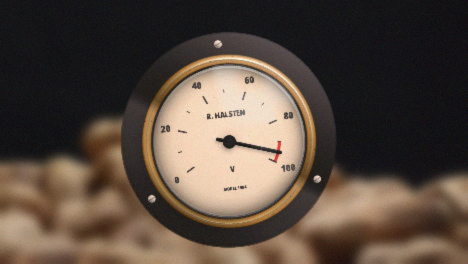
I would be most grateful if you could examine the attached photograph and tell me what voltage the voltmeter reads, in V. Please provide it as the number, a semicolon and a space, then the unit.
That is 95; V
